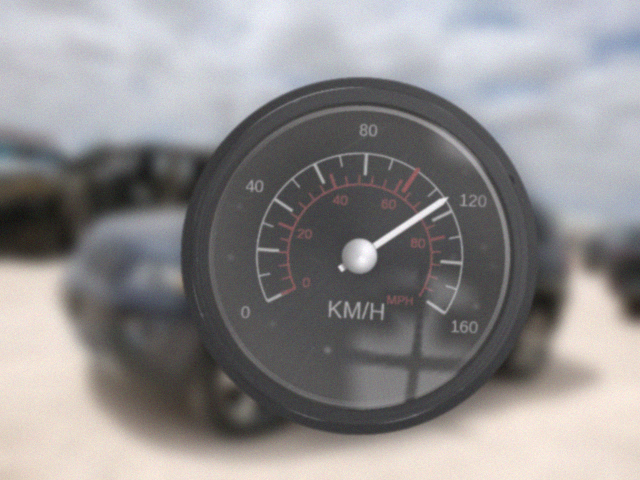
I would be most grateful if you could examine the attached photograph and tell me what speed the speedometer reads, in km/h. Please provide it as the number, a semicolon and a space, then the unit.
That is 115; km/h
